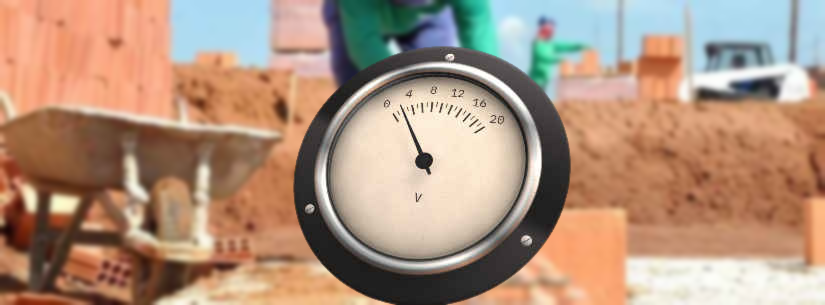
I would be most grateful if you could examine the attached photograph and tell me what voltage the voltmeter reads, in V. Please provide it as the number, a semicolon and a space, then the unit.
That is 2; V
